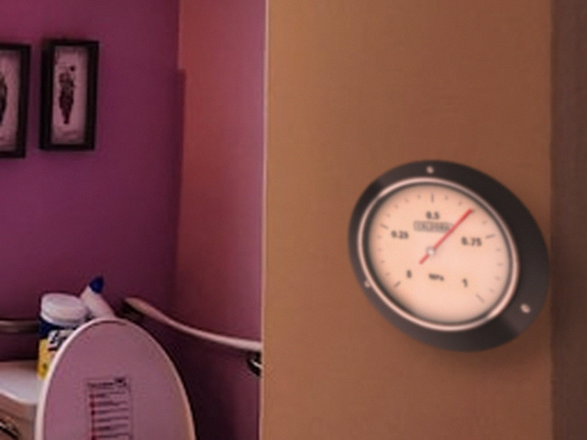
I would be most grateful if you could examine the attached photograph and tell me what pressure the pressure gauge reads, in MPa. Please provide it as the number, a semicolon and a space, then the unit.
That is 0.65; MPa
